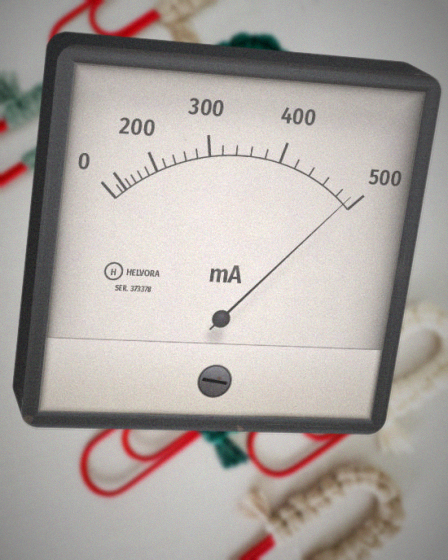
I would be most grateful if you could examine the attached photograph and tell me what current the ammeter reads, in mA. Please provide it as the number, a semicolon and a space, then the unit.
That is 490; mA
